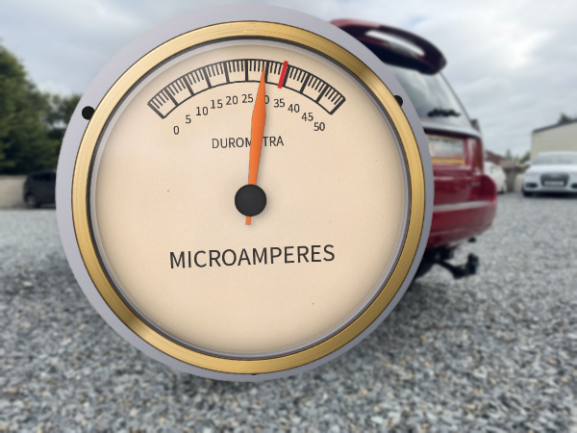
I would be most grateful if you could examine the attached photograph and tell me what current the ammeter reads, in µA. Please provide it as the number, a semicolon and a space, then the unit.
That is 29; µA
